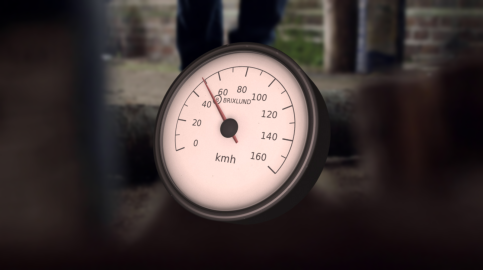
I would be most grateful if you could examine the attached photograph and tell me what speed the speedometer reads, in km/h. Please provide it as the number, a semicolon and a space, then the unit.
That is 50; km/h
